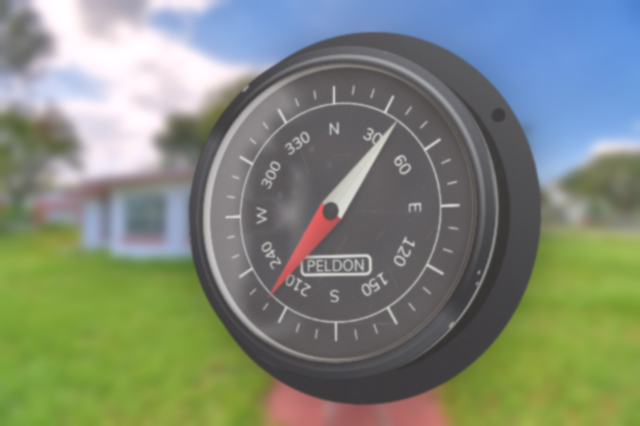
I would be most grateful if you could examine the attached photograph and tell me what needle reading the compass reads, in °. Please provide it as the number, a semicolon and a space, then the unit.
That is 220; °
